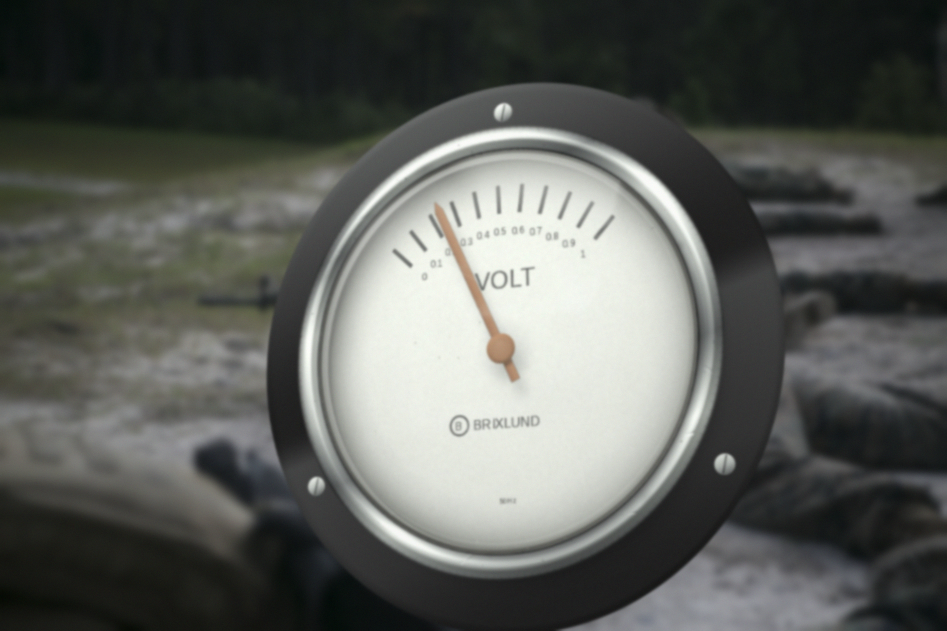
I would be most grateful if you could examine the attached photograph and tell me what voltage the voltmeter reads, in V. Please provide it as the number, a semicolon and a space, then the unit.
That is 0.25; V
